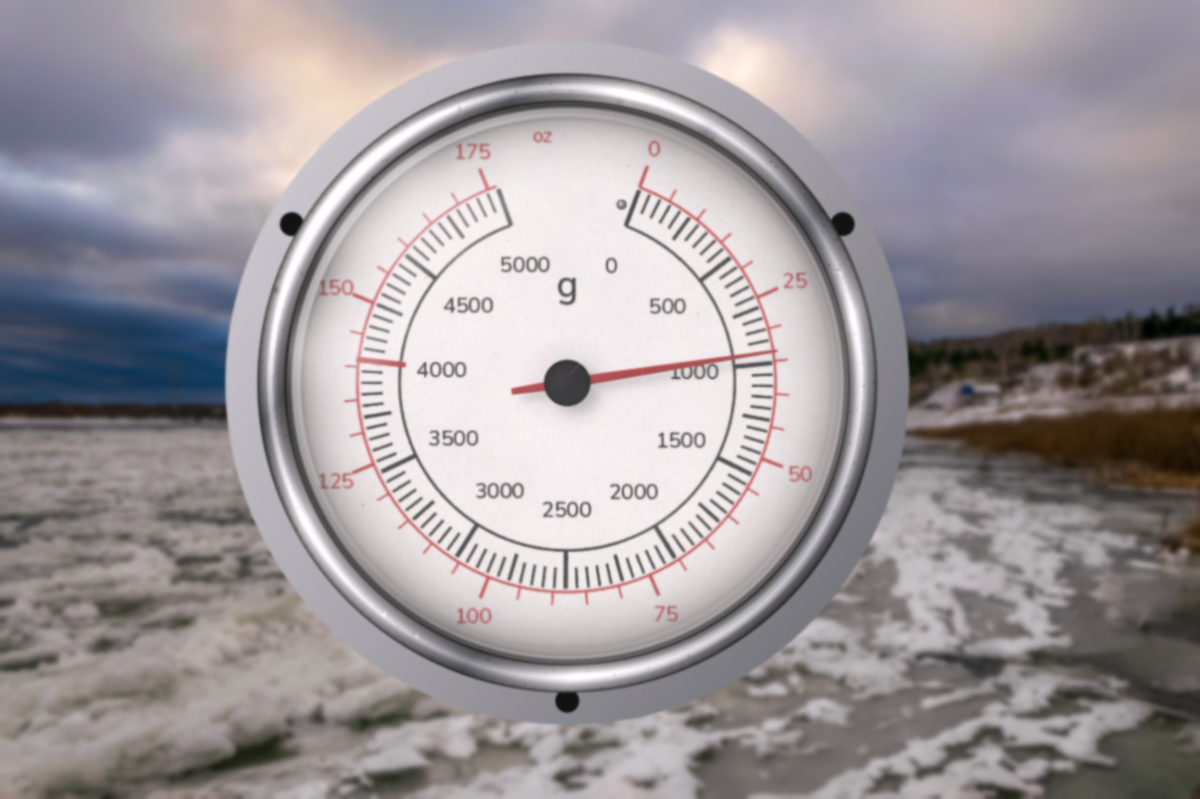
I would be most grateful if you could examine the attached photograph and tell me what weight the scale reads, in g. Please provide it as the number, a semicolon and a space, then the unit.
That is 950; g
